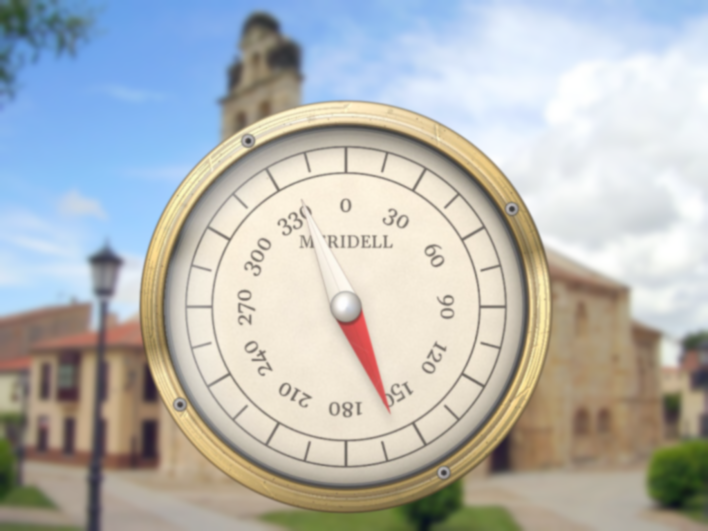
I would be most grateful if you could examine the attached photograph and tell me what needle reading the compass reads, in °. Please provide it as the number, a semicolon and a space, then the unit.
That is 157.5; °
